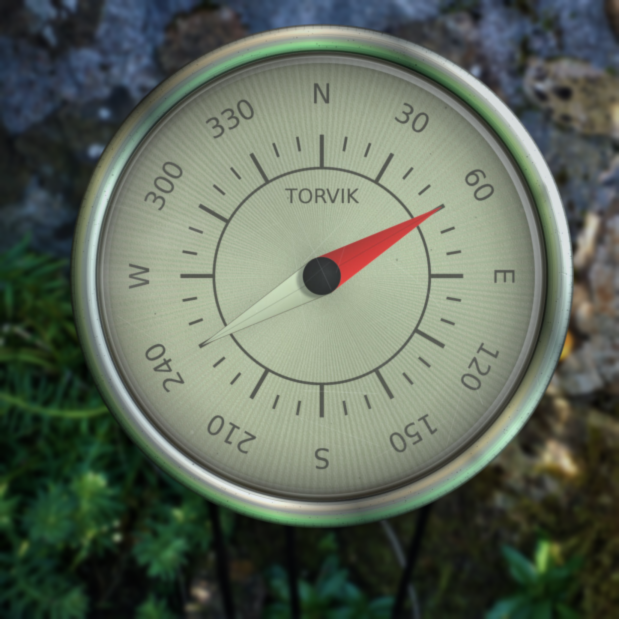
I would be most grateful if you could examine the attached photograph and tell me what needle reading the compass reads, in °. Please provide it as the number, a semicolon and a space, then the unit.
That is 60; °
